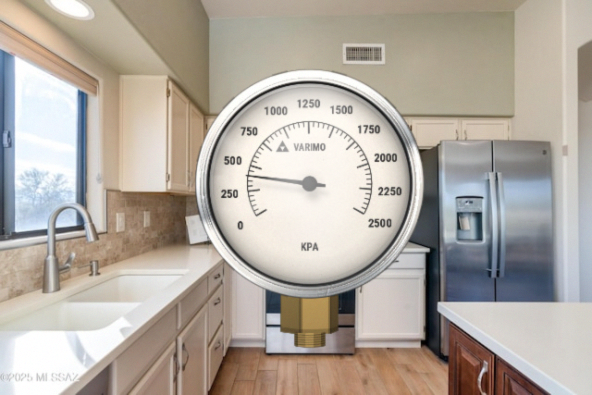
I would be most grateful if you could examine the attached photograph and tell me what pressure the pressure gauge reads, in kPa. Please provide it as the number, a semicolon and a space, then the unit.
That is 400; kPa
